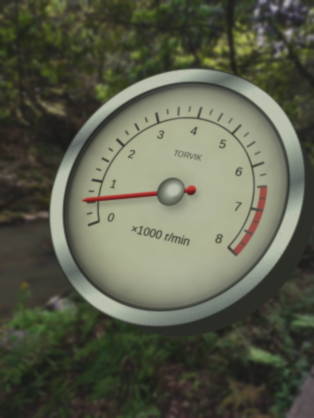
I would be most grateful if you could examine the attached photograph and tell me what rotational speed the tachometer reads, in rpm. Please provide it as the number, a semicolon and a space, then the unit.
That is 500; rpm
